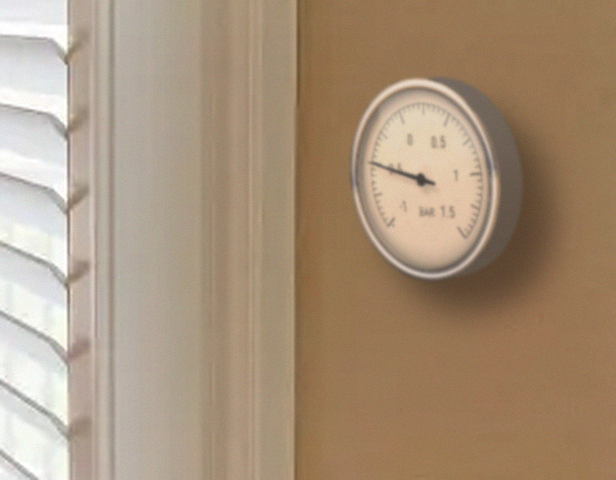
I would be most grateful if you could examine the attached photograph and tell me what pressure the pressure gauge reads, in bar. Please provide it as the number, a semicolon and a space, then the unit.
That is -0.5; bar
